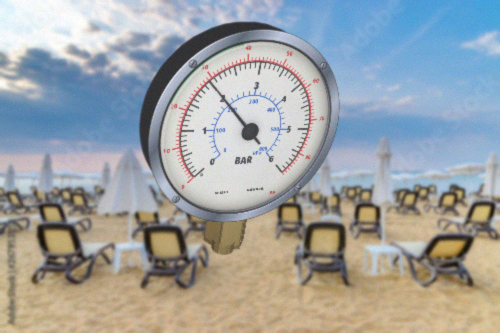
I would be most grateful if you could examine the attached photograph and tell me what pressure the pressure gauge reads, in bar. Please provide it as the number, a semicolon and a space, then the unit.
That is 2; bar
